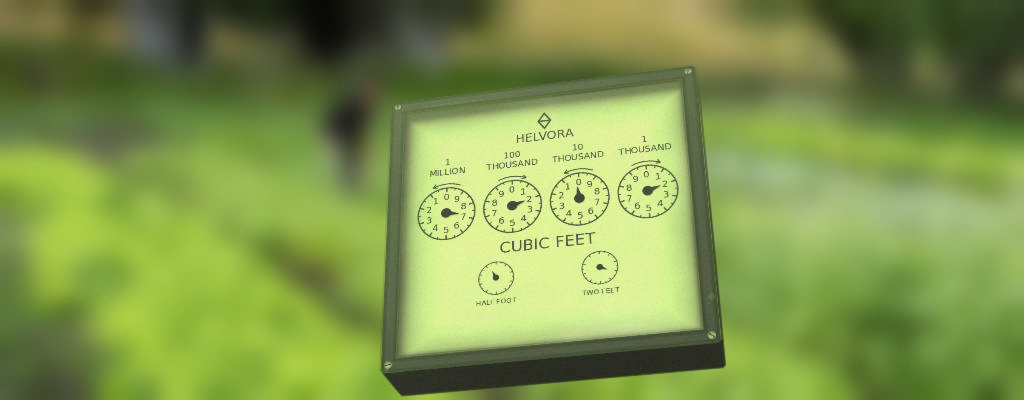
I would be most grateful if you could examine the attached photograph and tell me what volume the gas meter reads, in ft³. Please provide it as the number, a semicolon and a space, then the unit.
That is 720200; ft³
